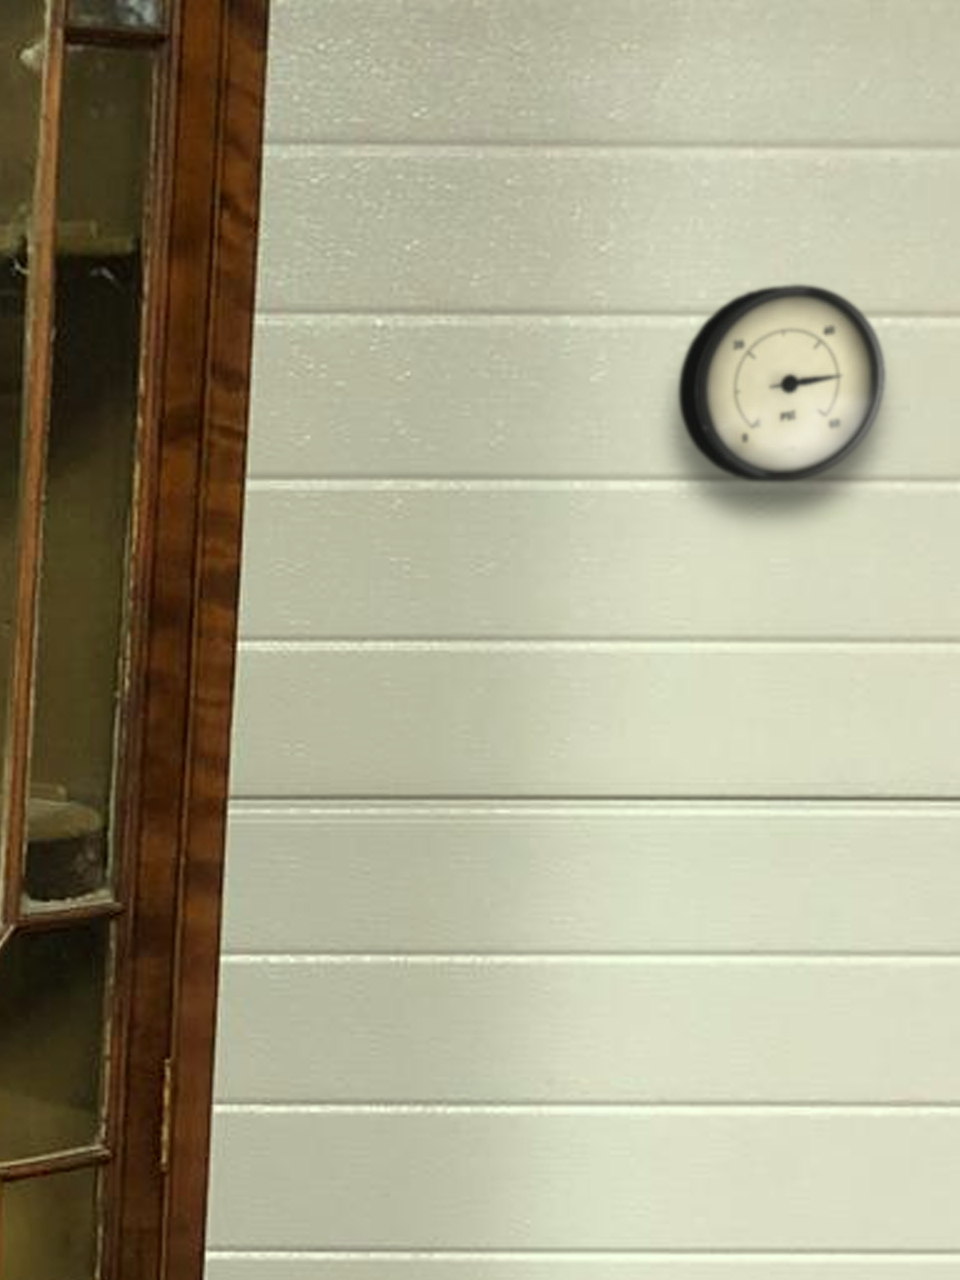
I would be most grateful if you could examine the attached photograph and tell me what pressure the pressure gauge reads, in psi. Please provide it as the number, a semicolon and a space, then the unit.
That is 50; psi
